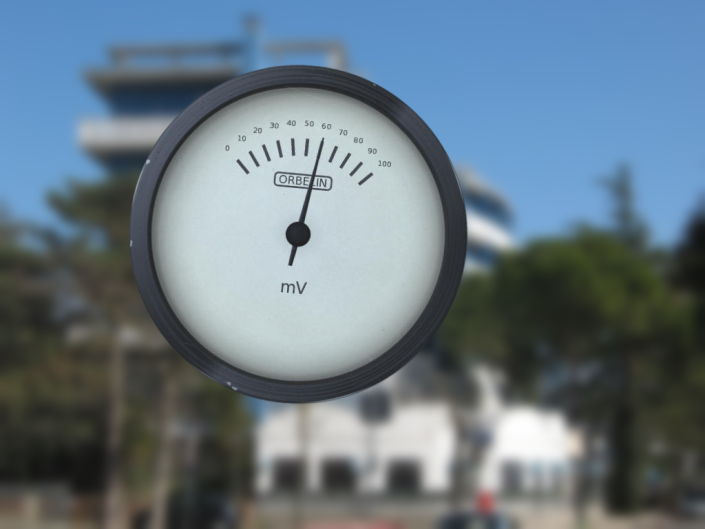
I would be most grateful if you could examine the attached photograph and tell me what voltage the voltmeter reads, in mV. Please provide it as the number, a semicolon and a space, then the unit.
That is 60; mV
